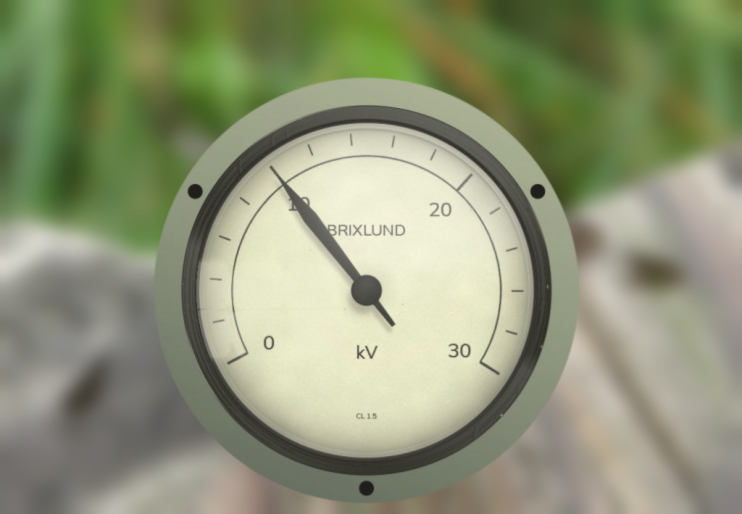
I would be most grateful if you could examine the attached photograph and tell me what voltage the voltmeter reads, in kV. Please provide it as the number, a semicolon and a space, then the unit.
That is 10; kV
